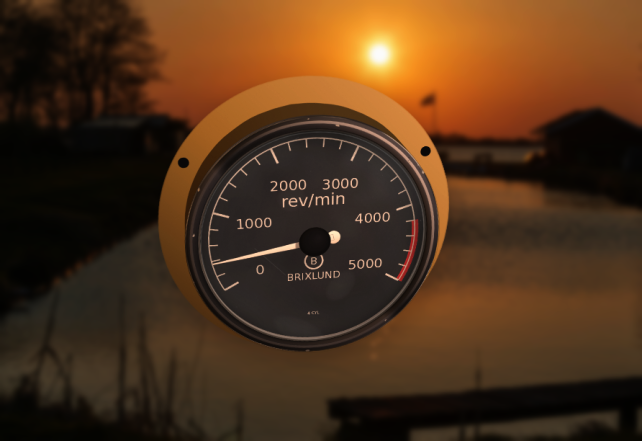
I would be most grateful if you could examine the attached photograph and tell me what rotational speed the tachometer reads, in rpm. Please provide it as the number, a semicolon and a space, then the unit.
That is 400; rpm
